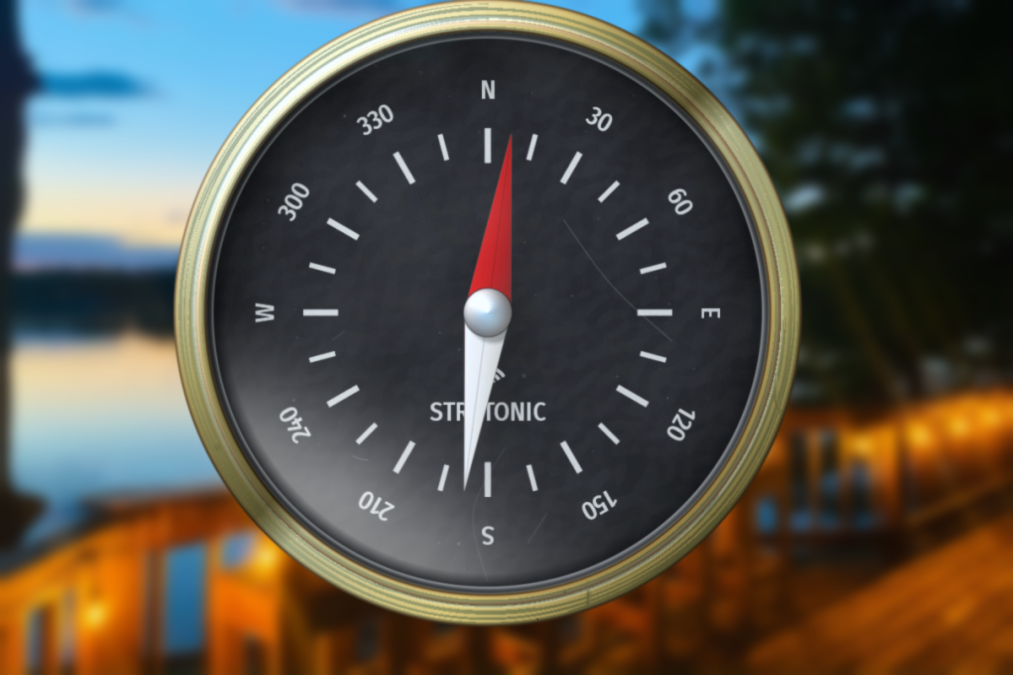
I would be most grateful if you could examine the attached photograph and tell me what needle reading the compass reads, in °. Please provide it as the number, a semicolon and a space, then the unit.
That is 7.5; °
